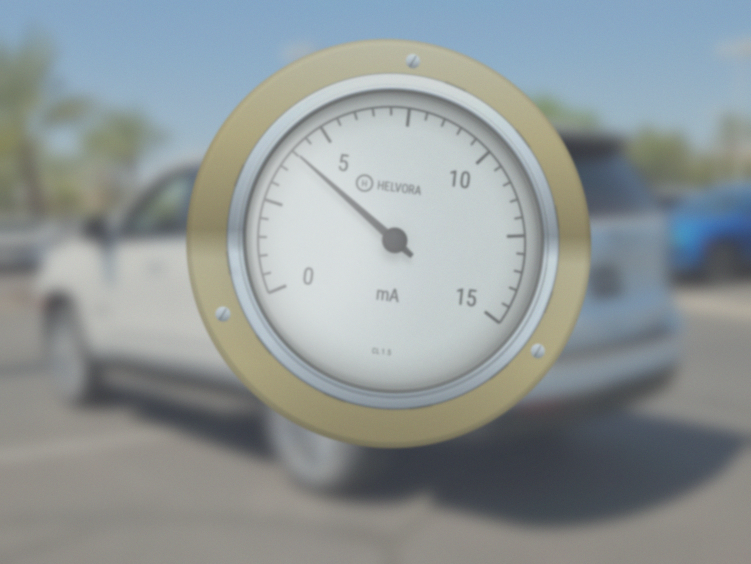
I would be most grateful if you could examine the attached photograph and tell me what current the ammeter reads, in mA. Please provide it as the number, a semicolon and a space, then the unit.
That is 4; mA
